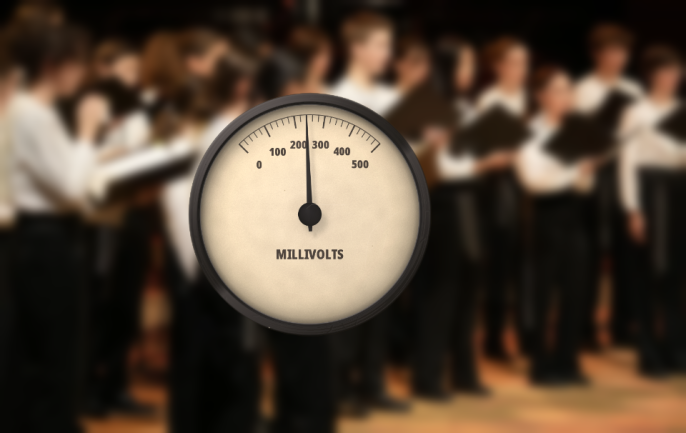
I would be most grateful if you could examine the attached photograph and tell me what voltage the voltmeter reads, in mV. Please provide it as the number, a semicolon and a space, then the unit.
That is 240; mV
